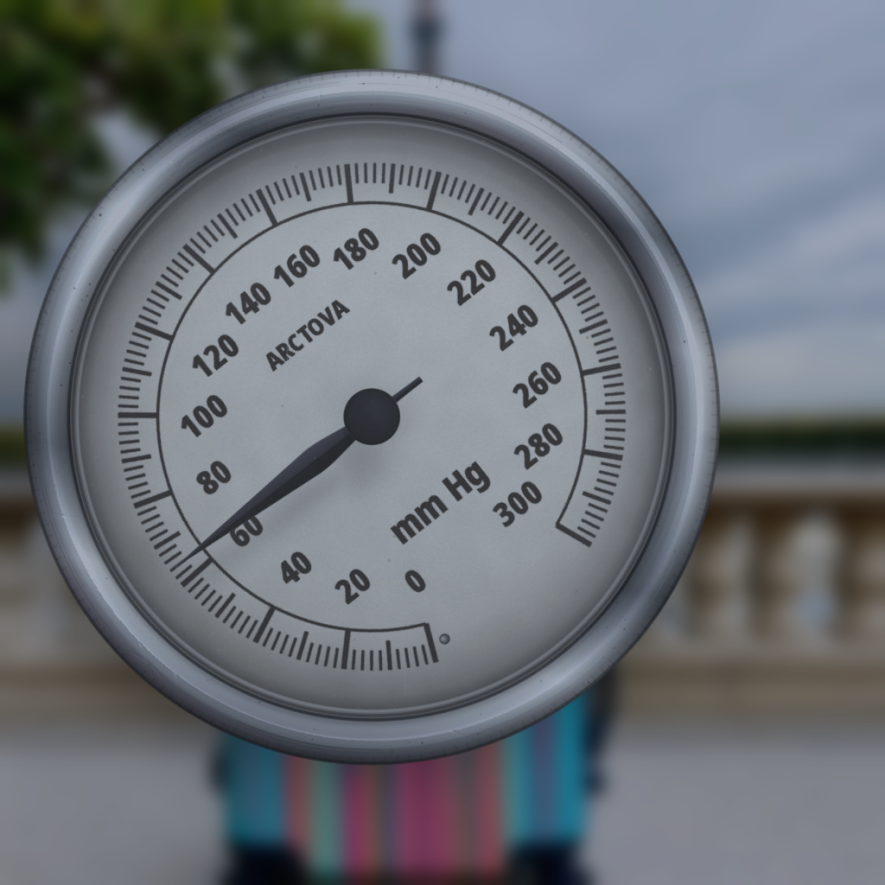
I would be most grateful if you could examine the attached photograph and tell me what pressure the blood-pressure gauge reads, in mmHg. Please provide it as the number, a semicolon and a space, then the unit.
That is 64; mmHg
